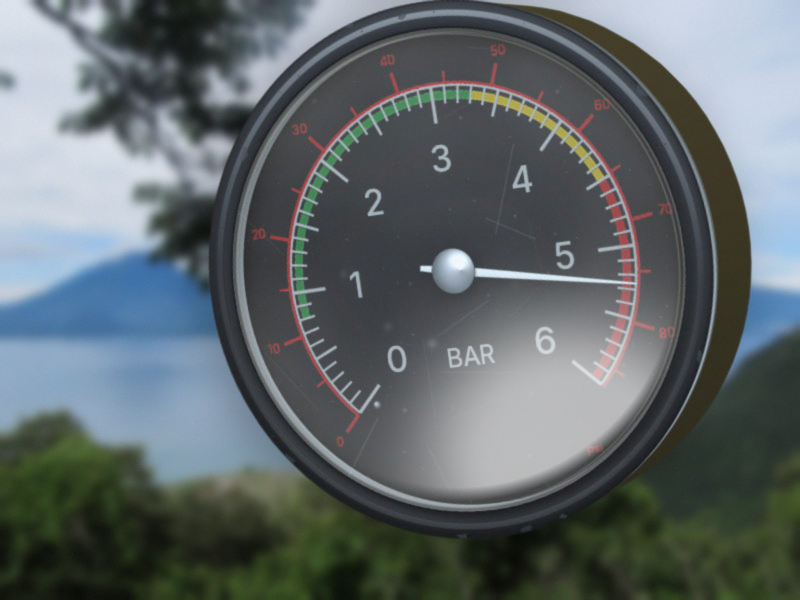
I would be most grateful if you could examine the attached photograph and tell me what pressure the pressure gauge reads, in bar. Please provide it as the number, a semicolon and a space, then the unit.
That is 5.25; bar
